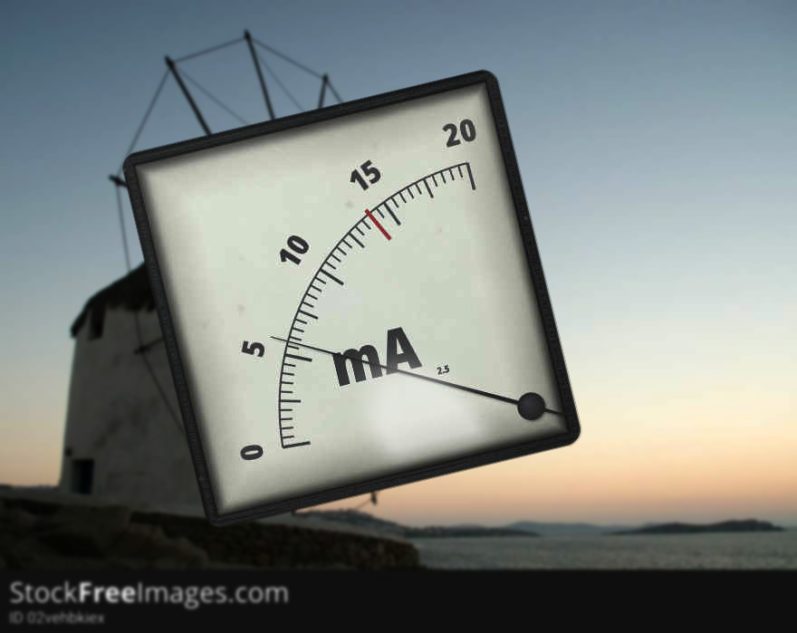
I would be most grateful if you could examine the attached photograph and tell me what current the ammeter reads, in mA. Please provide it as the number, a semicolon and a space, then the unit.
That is 5.75; mA
